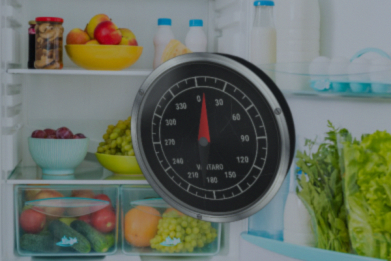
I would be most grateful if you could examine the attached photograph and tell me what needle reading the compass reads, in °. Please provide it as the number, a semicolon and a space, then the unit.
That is 10; °
